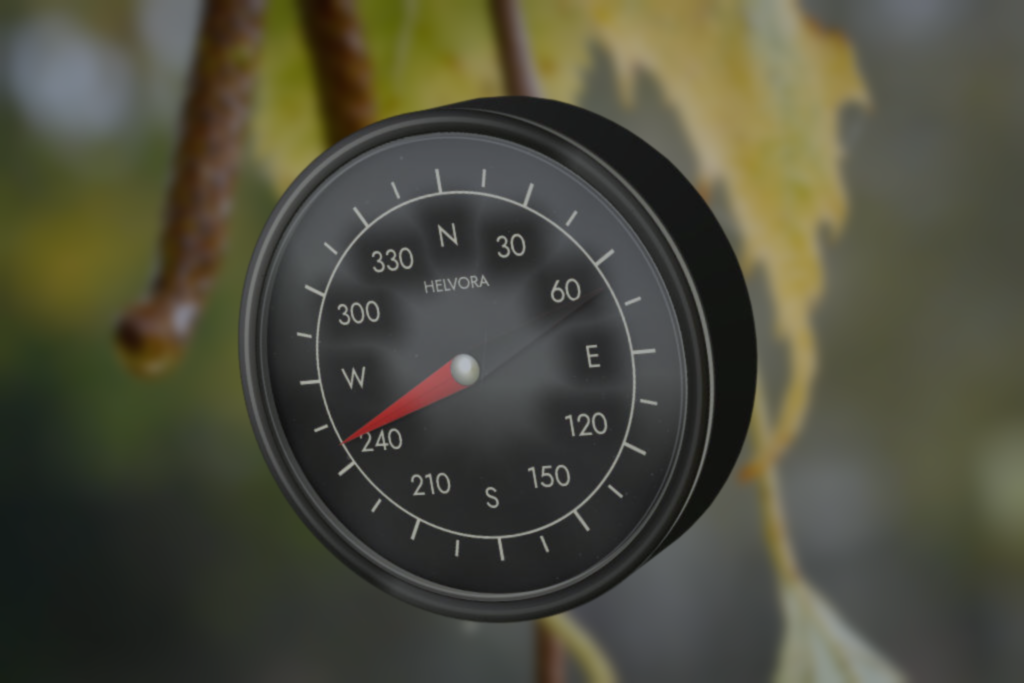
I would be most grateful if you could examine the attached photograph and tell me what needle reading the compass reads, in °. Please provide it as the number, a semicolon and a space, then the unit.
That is 247.5; °
